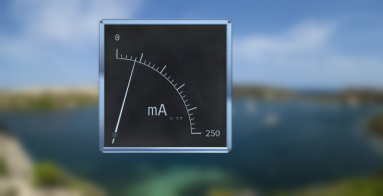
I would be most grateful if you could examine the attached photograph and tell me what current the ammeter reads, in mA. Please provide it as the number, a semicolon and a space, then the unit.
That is 40; mA
